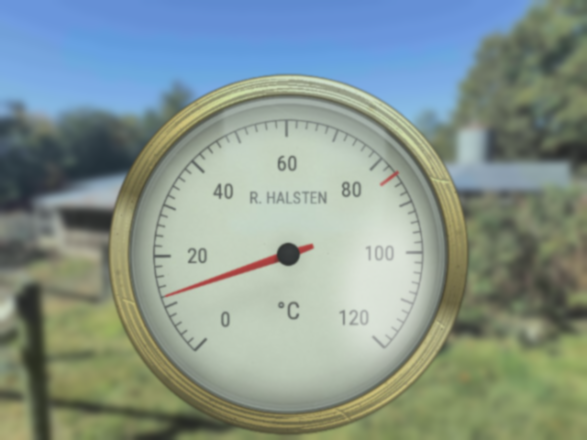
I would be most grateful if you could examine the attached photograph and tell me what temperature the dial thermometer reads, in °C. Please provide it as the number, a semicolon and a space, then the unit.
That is 12; °C
